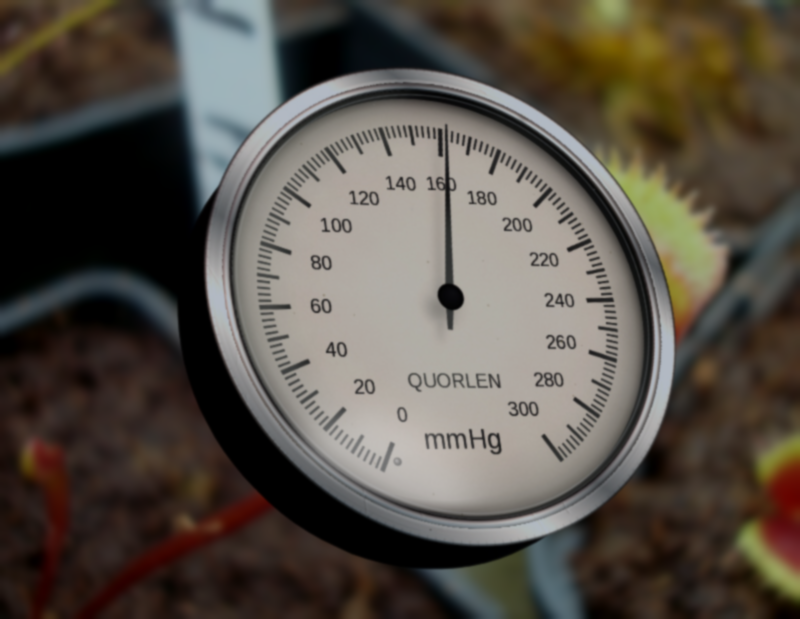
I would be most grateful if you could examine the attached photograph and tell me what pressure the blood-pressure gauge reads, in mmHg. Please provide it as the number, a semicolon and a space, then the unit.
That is 160; mmHg
